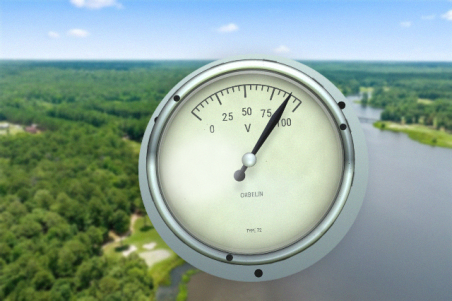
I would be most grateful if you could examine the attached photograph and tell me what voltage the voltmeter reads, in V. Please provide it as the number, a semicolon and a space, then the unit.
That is 90; V
